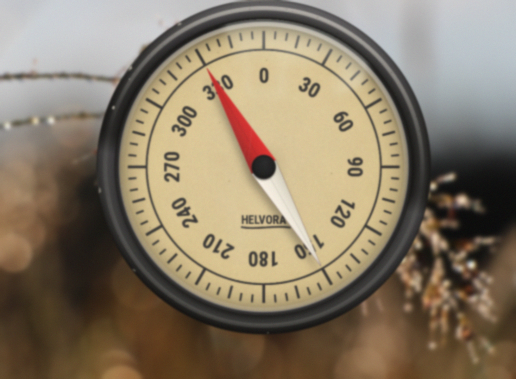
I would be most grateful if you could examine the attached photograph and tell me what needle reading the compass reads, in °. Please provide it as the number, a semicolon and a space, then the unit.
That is 330; °
